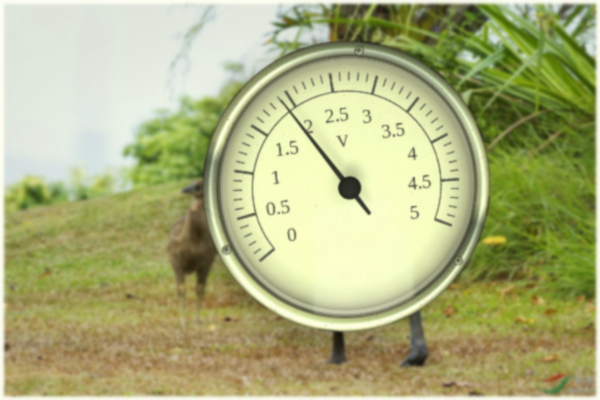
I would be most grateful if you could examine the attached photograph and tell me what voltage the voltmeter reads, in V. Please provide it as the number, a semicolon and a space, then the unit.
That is 1.9; V
